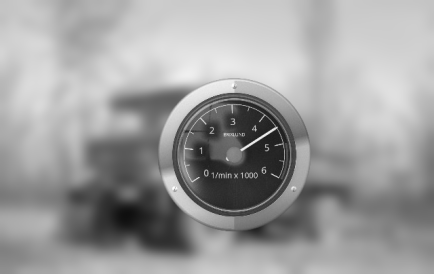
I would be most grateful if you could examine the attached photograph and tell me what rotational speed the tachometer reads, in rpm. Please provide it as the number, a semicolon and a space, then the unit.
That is 4500; rpm
